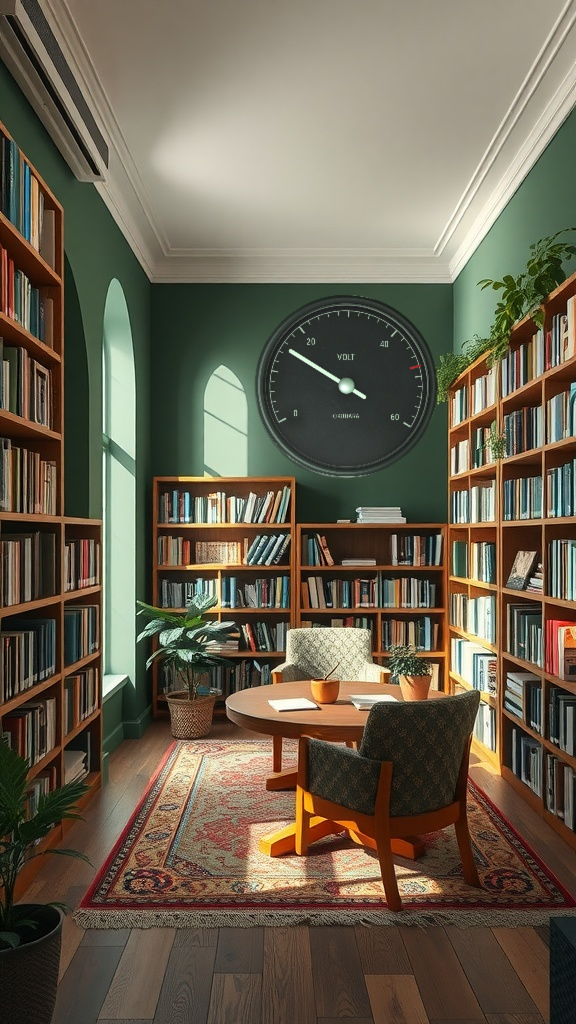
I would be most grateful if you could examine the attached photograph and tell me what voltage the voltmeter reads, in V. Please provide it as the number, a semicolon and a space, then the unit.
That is 15; V
